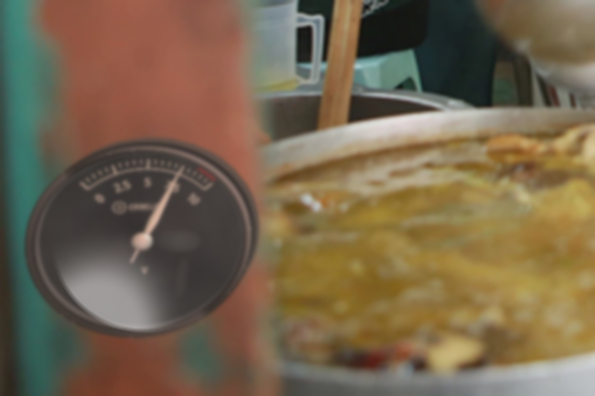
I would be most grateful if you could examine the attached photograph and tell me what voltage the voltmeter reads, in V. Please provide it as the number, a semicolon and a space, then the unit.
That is 7.5; V
